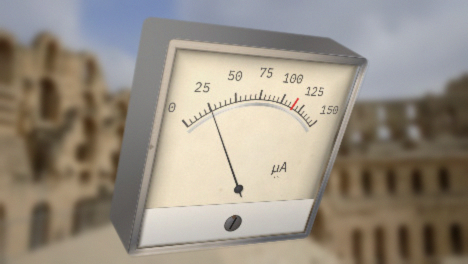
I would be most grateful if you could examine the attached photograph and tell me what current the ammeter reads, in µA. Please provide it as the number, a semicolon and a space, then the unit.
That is 25; µA
